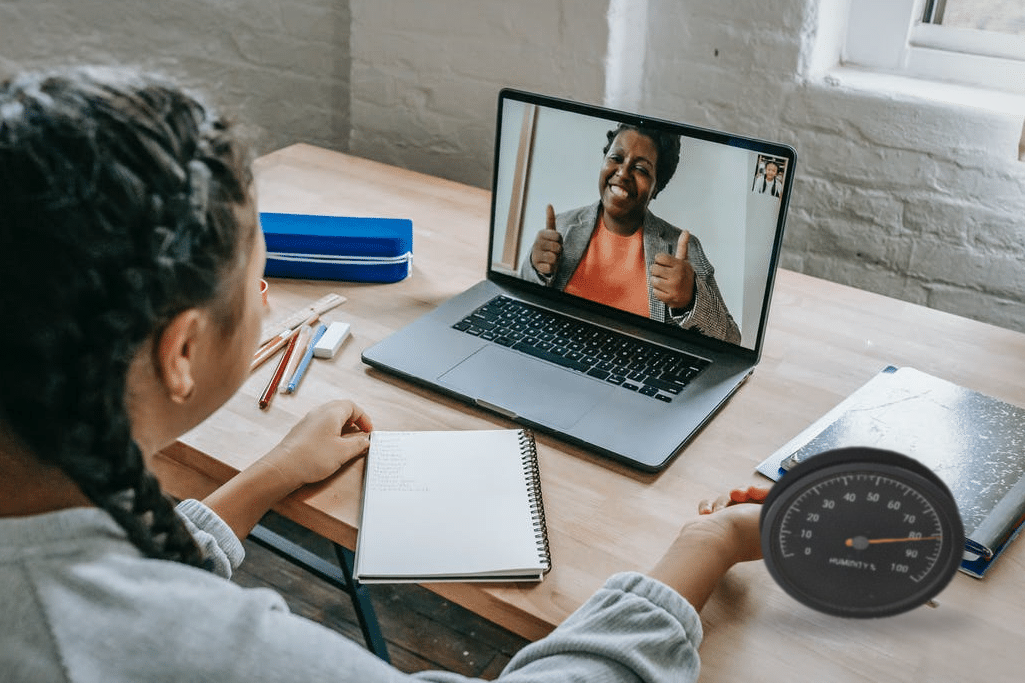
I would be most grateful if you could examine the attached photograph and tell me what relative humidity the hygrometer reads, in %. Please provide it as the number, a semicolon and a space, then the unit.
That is 80; %
